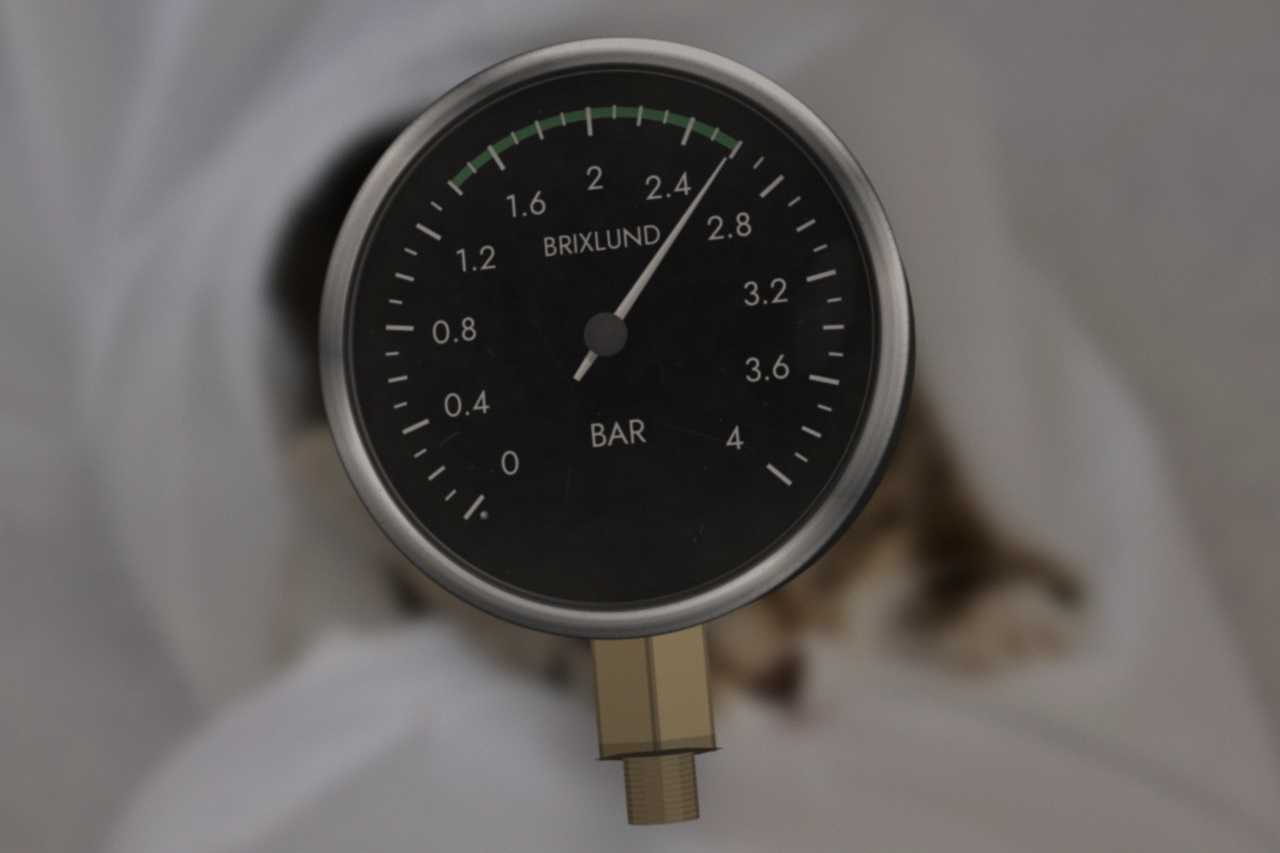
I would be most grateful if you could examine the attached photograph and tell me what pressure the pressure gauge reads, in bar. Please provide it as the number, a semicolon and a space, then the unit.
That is 2.6; bar
